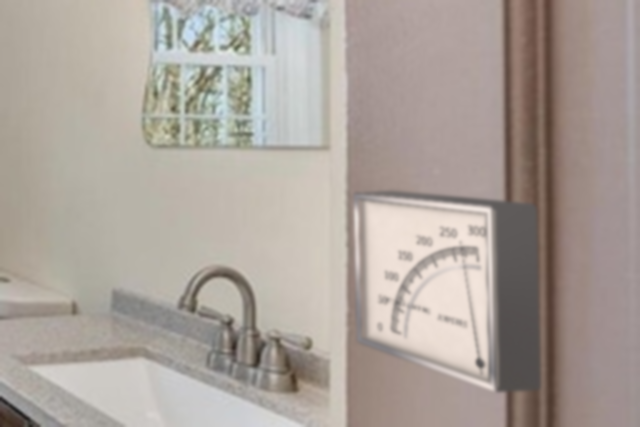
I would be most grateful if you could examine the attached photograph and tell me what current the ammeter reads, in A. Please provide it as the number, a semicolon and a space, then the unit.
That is 275; A
